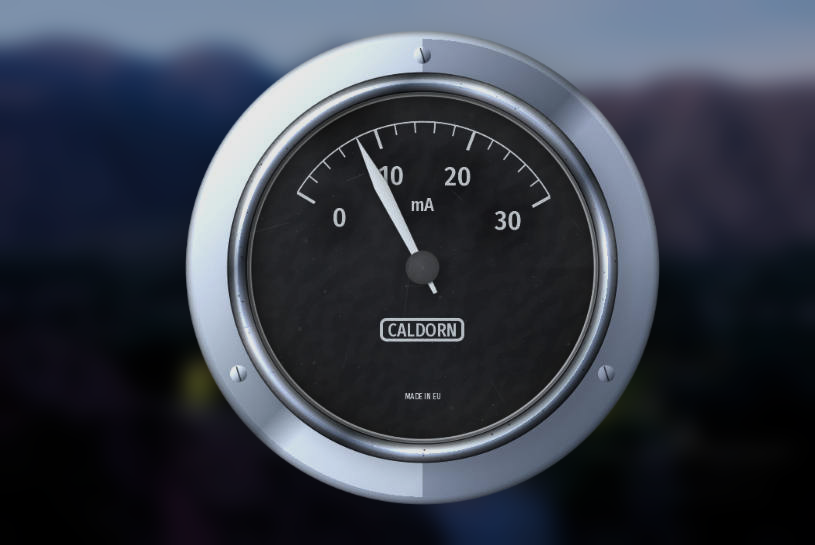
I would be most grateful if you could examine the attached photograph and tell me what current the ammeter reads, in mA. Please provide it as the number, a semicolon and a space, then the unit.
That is 8; mA
